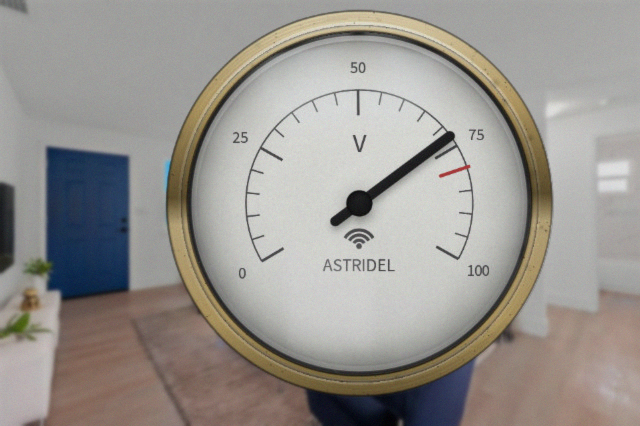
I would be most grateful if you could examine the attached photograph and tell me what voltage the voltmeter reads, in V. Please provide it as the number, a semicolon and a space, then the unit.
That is 72.5; V
